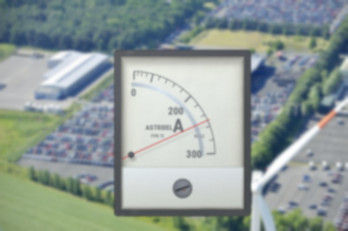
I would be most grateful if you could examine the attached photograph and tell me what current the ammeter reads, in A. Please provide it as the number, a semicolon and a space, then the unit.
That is 250; A
